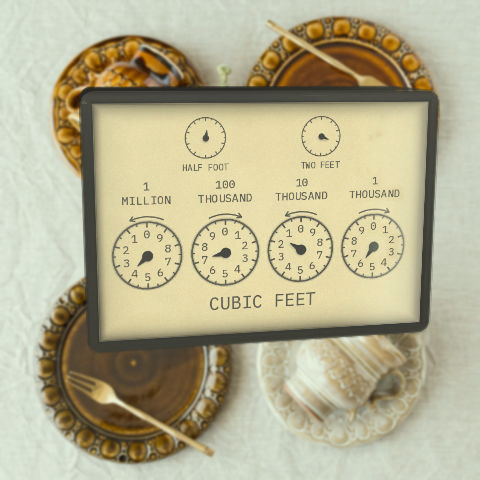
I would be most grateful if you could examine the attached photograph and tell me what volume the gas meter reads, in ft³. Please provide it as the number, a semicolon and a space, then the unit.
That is 371600; ft³
